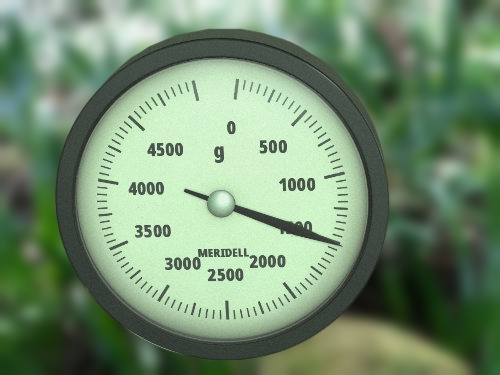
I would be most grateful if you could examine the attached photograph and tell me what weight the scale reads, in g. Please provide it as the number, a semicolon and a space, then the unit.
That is 1500; g
